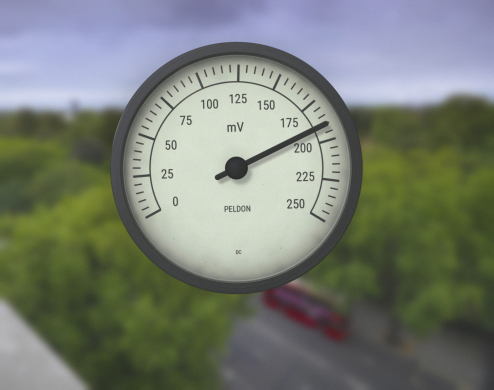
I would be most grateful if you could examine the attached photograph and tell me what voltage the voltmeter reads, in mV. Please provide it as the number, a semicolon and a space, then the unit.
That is 190; mV
